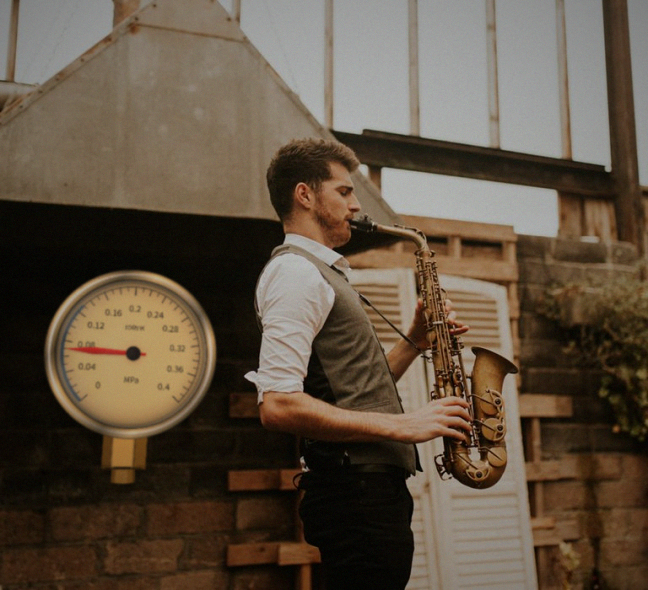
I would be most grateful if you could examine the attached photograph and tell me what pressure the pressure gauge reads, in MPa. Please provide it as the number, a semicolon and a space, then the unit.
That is 0.07; MPa
